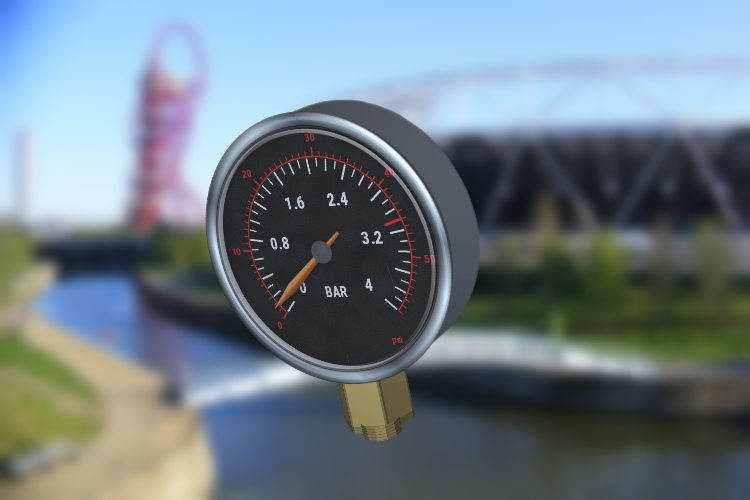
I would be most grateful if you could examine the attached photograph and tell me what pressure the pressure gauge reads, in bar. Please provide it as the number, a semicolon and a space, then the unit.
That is 0.1; bar
